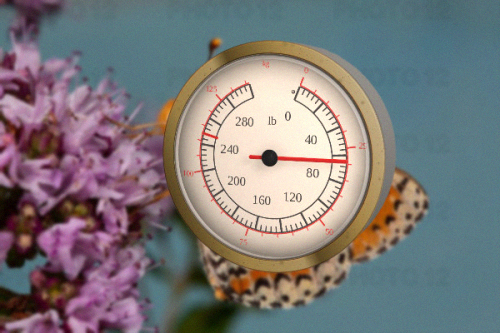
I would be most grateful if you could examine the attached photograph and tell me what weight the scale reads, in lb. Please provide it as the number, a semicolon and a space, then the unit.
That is 64; lb
